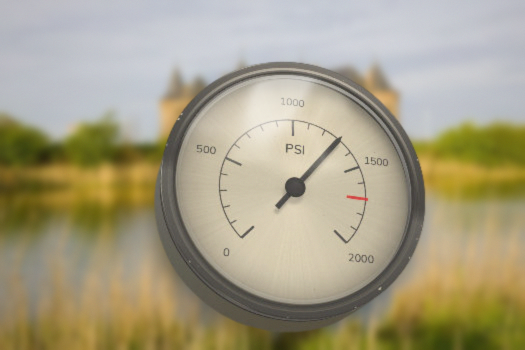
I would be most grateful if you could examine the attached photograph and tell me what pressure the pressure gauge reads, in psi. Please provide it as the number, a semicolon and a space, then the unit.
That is 1300; psi
